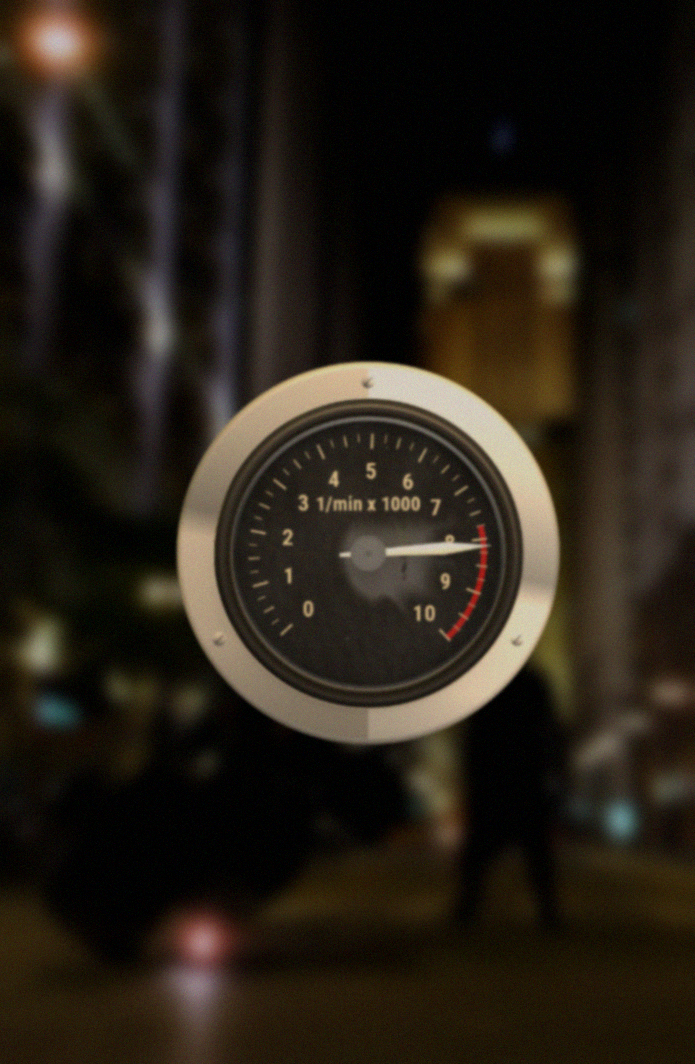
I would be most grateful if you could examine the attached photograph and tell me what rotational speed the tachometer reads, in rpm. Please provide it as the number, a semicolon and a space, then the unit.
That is 8125; rpm
